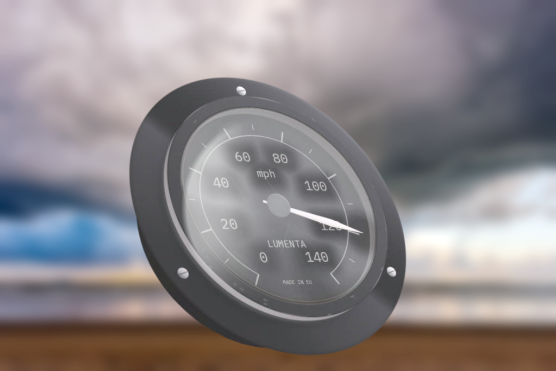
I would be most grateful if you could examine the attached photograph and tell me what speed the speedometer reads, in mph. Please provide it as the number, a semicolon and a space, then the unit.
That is 120; mph
